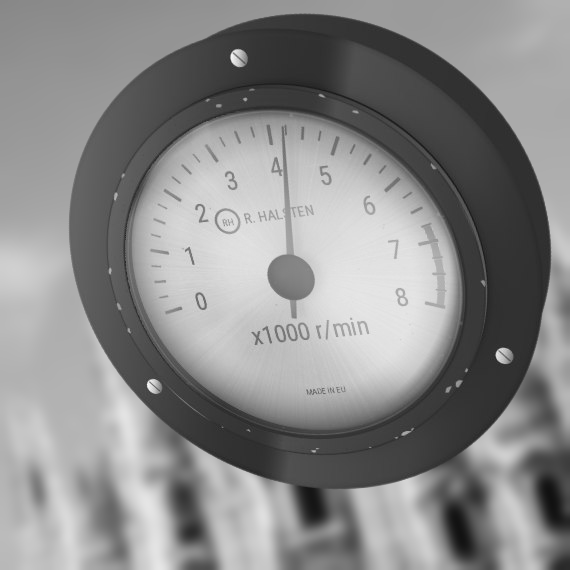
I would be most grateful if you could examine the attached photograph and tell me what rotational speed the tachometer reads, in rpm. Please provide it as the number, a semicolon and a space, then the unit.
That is 4250; rpm
